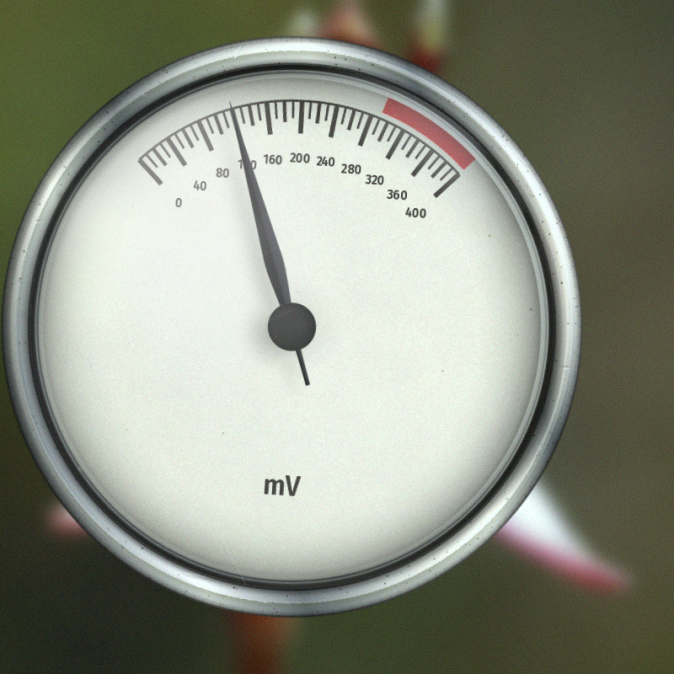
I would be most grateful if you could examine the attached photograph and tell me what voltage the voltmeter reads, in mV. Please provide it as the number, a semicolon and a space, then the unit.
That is 120; mV
